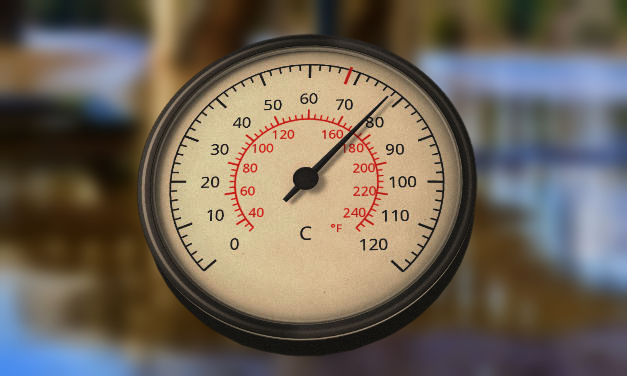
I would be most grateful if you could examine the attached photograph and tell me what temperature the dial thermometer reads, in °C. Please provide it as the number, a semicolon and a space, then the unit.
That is 78; °C
